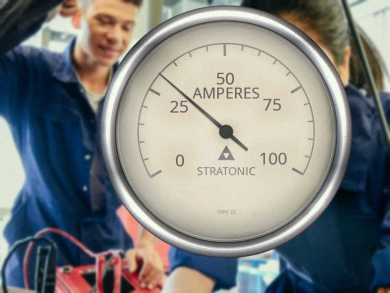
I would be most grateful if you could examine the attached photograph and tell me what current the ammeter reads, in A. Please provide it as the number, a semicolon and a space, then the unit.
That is 30; A
